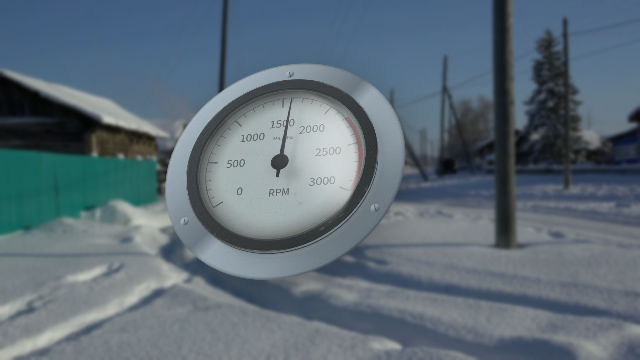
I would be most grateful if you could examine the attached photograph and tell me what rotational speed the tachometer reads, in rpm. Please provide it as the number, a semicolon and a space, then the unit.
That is 1600; rpm
